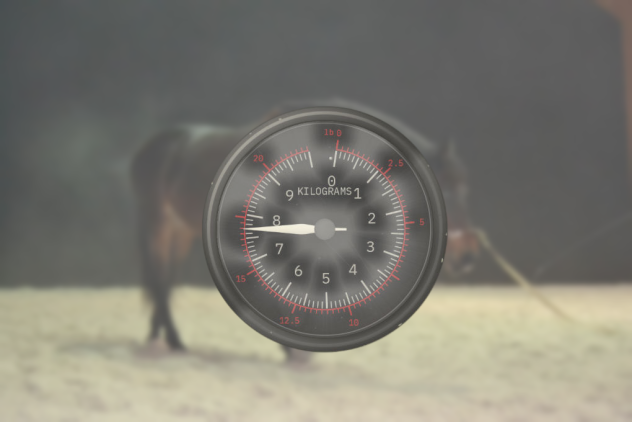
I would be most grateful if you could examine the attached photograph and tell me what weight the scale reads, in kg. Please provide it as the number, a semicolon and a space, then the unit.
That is 7.7; kg
